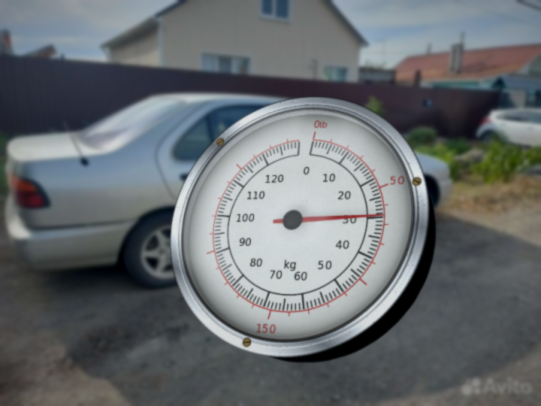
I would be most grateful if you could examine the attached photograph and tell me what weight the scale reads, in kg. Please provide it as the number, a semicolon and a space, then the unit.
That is 30; kg
